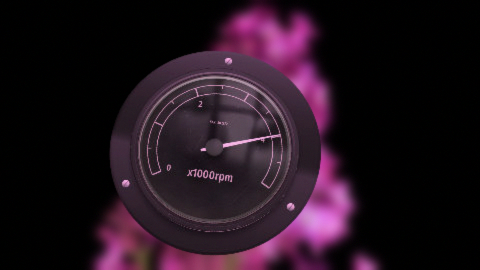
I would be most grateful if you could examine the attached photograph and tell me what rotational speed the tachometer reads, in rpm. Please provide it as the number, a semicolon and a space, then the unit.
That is 4000; rpm
